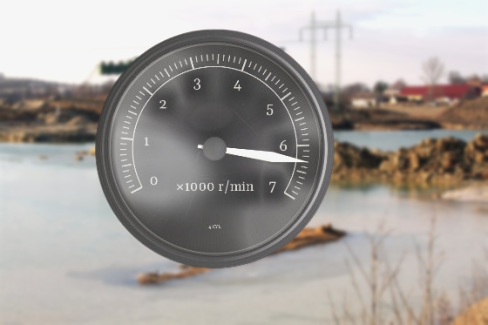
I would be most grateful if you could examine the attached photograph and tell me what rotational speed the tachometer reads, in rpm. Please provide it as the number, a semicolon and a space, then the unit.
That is 6300; rpm
